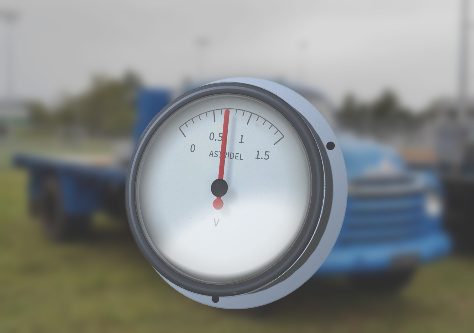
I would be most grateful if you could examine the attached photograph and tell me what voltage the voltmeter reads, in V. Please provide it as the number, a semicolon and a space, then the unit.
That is 0.7; V
